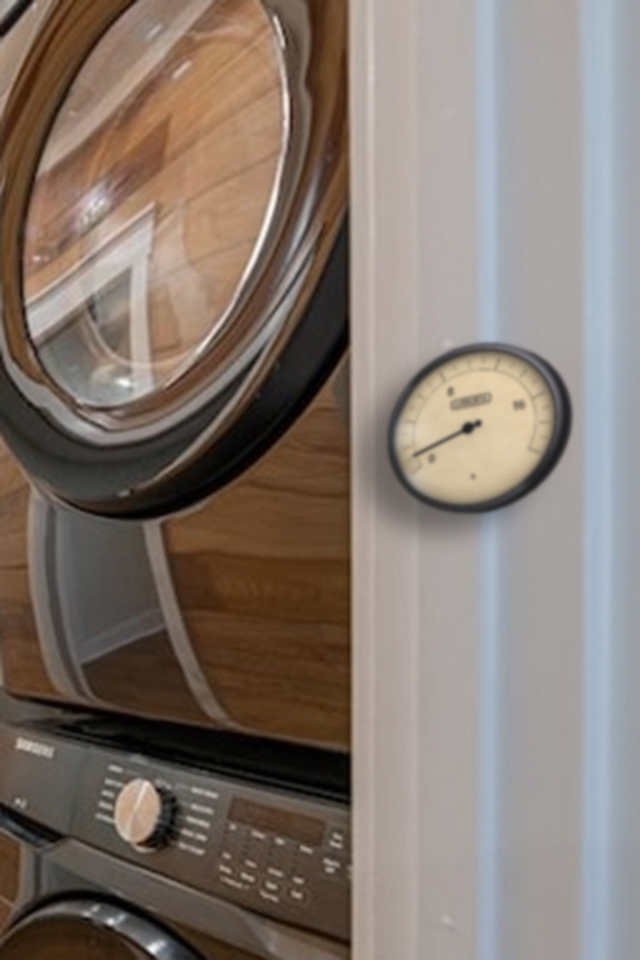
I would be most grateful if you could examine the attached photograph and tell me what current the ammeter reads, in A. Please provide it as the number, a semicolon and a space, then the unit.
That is 1; A
